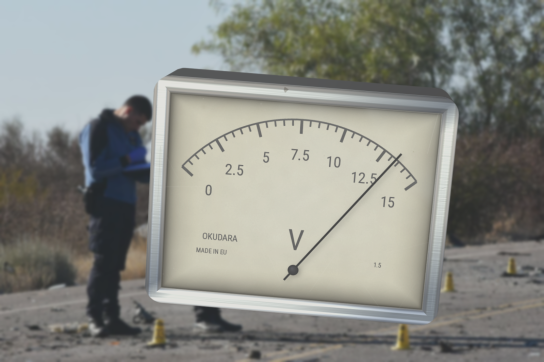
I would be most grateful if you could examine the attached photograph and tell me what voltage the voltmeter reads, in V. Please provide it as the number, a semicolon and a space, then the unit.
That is 13.25; V
